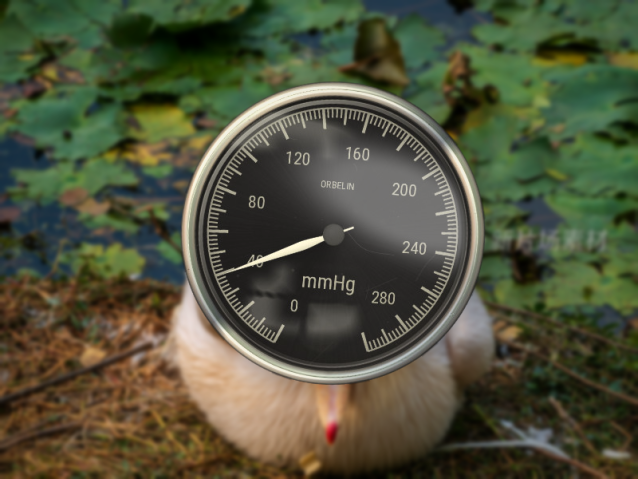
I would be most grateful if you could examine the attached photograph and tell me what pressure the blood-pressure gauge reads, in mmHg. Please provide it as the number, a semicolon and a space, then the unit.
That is 40; mmHg
